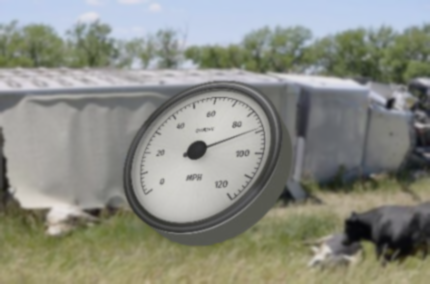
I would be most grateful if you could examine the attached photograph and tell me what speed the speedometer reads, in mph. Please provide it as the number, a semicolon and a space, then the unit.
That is 90; mph
